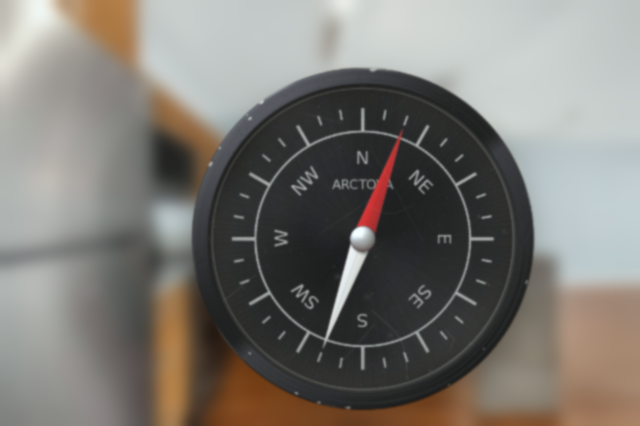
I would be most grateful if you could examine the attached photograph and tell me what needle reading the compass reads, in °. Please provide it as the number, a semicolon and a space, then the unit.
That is 20; °
